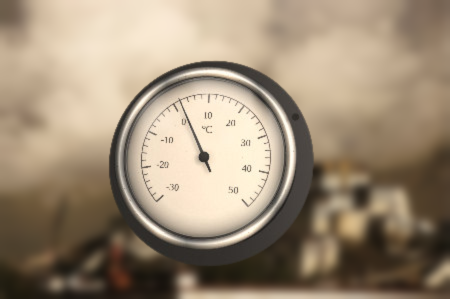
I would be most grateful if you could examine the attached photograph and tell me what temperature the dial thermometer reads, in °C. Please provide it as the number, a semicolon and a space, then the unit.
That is 2; °C
